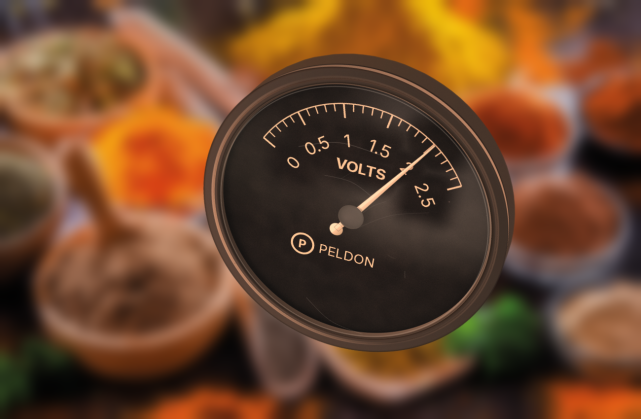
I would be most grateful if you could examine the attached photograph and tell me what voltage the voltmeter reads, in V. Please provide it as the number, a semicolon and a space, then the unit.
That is 2; V
